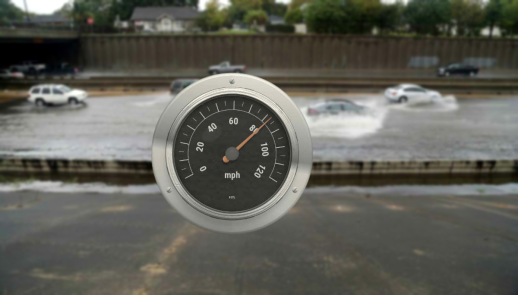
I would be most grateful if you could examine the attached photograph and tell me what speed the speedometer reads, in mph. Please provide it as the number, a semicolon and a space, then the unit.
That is 82.5; mph
